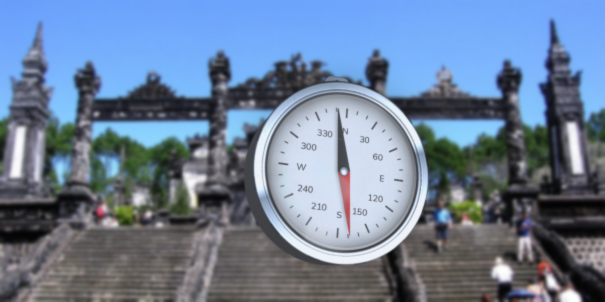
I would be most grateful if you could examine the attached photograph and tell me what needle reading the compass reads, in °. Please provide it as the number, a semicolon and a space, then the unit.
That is 170; °
